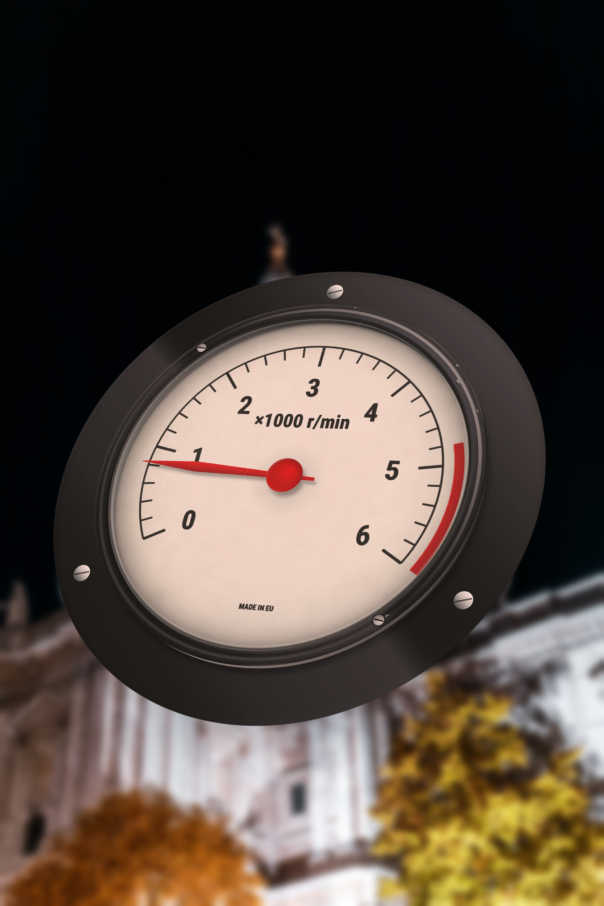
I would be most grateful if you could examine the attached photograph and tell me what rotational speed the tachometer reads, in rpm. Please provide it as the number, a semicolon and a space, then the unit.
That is 800; rpm
